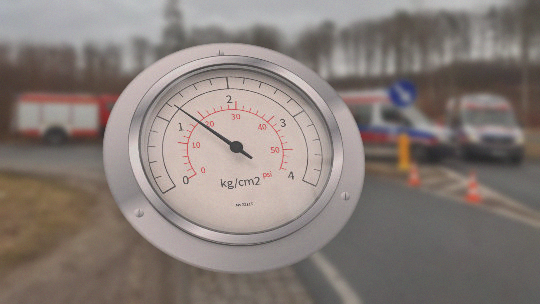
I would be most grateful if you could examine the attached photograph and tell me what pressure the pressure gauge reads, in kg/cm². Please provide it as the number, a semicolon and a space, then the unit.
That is 1.2; kg/cm²
